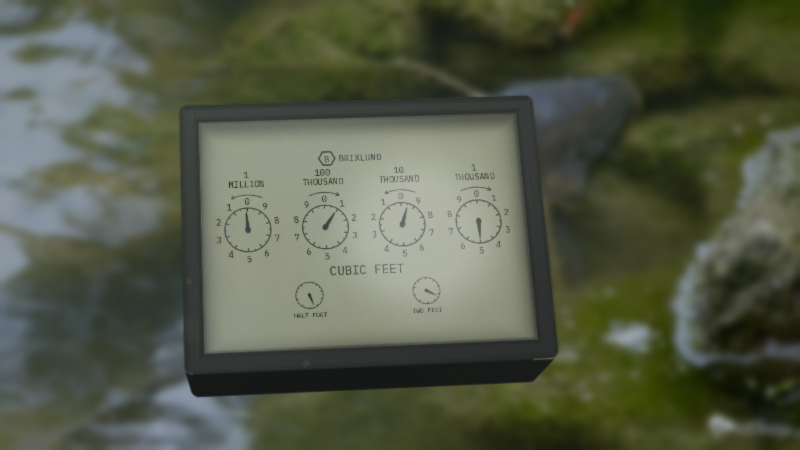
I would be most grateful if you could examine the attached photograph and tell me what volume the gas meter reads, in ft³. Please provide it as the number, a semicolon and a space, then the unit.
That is 9500; ft³
